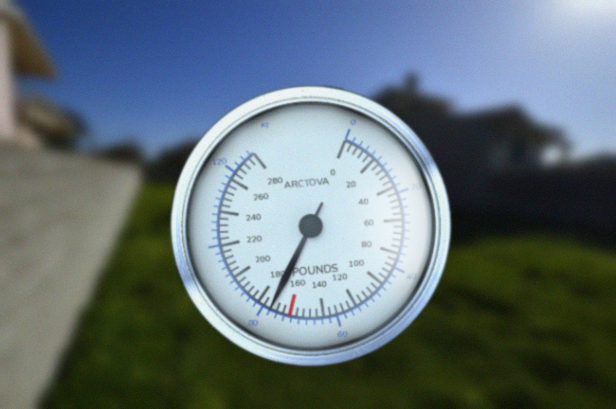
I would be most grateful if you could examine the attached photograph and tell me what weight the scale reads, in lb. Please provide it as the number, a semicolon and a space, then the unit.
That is 172; lb
